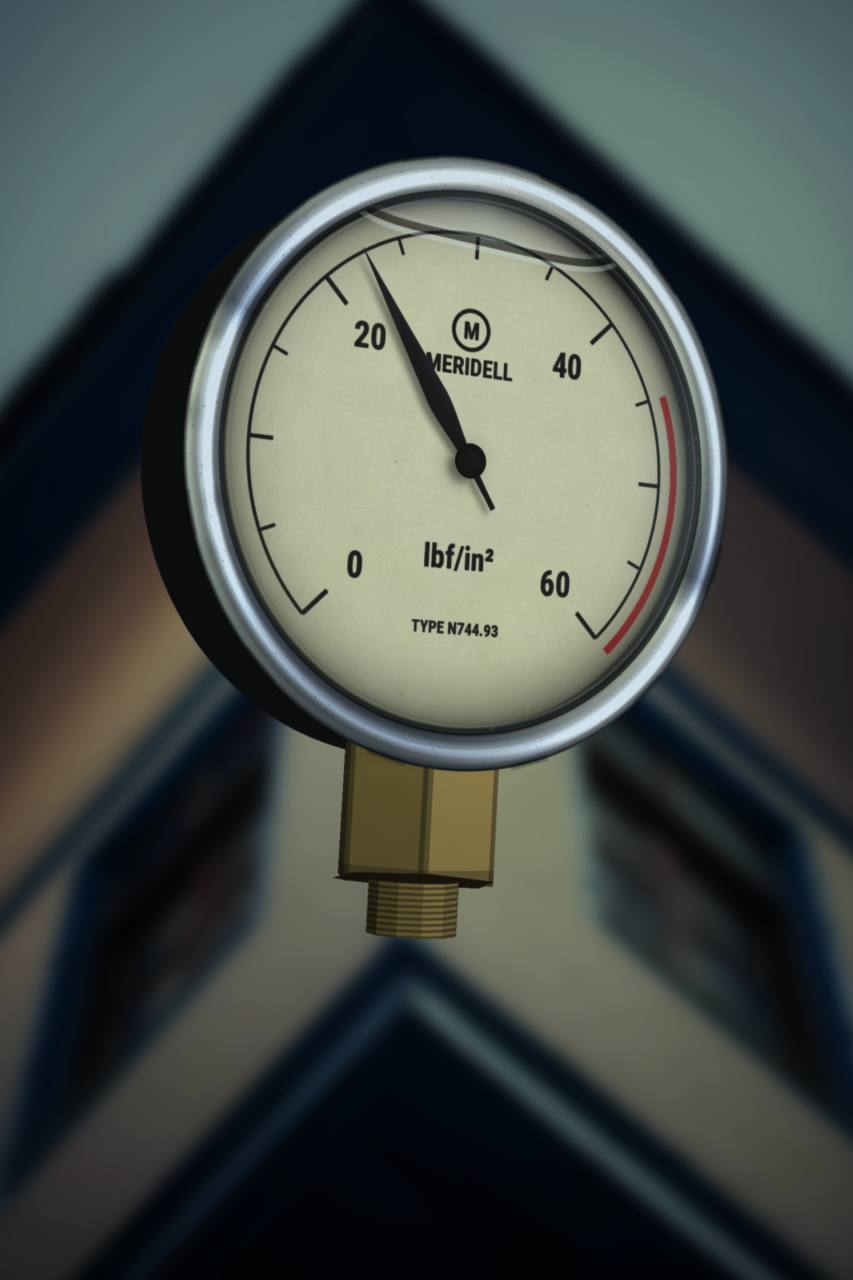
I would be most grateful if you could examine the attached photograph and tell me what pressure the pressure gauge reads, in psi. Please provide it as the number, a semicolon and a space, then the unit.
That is 22.5; psi
